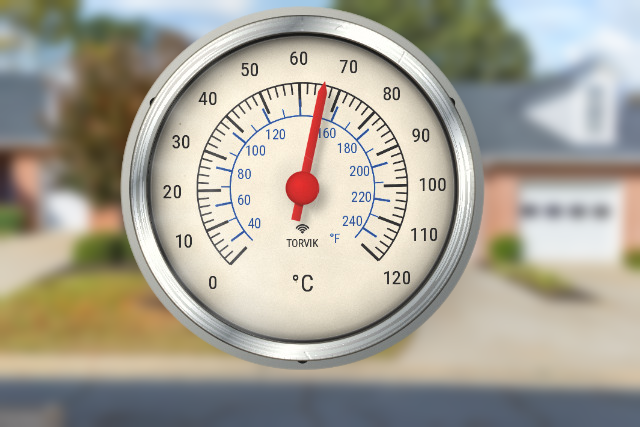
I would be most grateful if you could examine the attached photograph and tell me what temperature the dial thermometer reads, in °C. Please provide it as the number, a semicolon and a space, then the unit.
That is 66; °C
